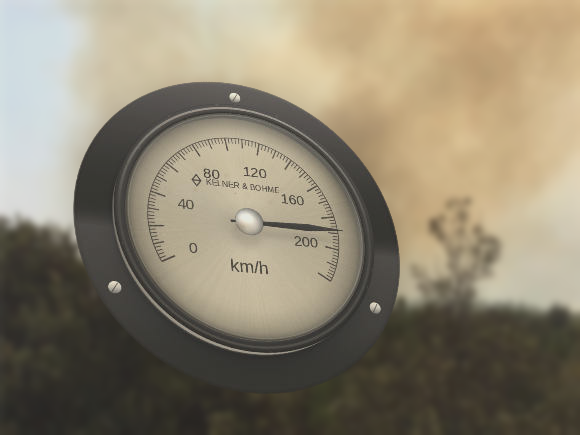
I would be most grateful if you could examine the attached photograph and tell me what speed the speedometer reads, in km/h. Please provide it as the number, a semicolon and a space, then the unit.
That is 190; km/h
